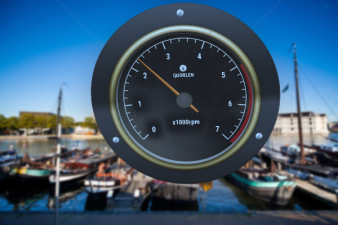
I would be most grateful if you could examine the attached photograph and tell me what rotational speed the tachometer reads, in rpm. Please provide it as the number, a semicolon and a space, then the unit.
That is 2300; rpm
